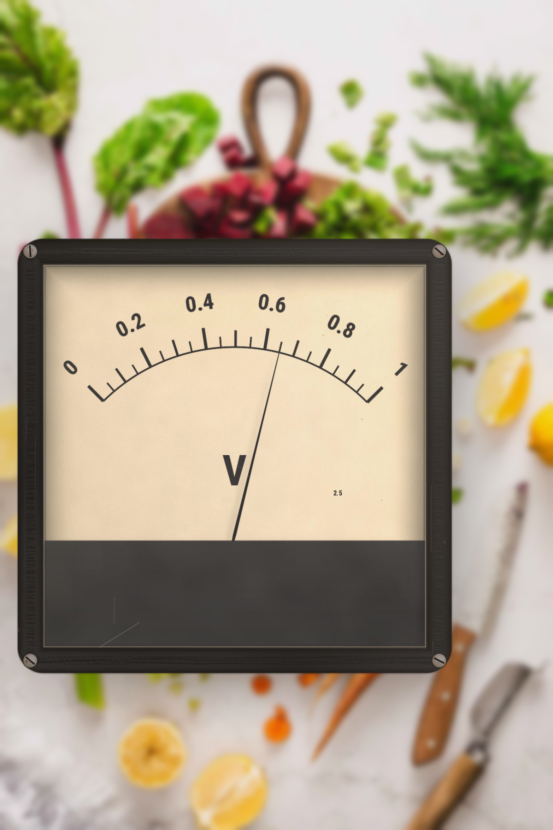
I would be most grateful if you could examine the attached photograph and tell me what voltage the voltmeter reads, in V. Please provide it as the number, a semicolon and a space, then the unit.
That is 0.65; V
